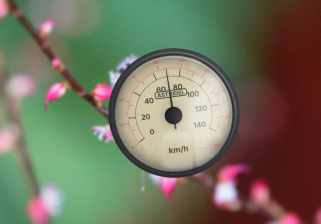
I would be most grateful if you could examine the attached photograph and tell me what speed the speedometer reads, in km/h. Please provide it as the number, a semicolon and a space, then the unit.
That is 70; km/h
